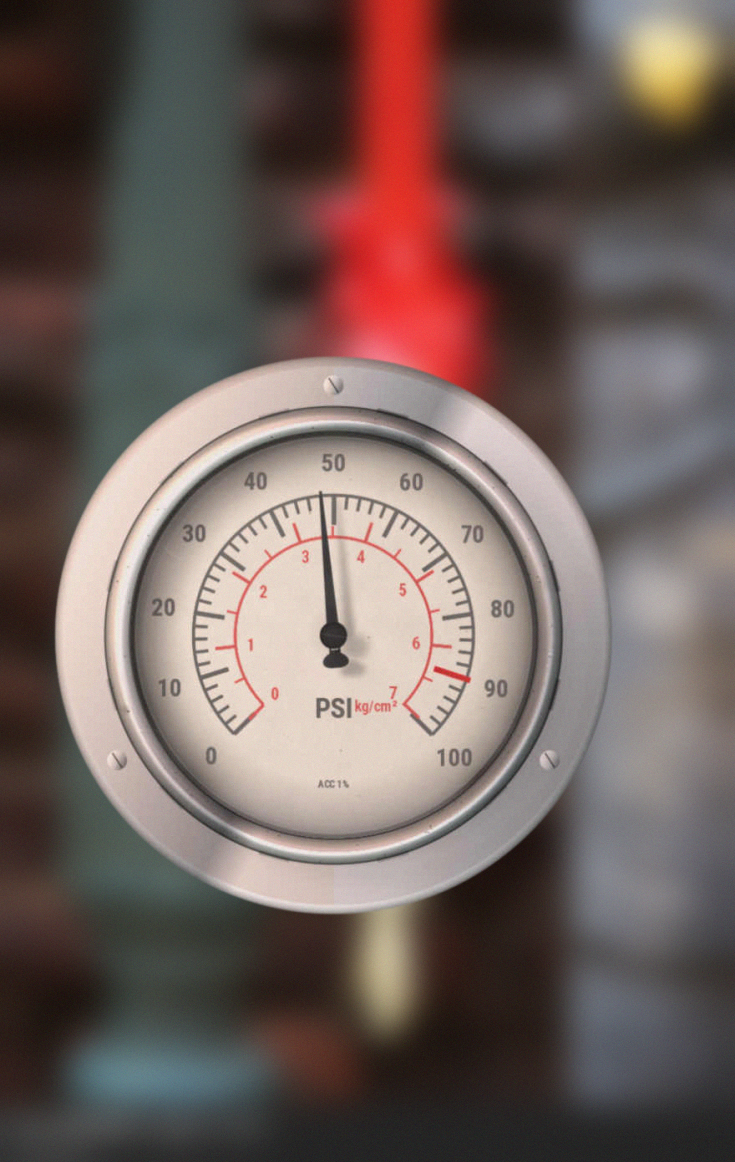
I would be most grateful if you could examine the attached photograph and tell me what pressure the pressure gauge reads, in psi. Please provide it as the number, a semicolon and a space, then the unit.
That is 48; psi
